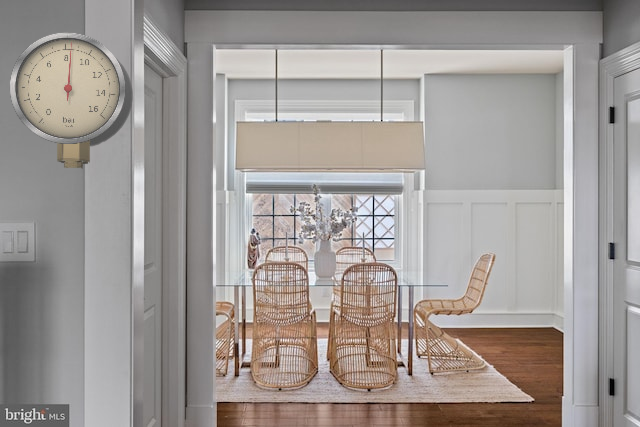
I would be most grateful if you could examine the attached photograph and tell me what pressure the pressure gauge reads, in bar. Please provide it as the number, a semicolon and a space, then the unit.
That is 8.5; bar
